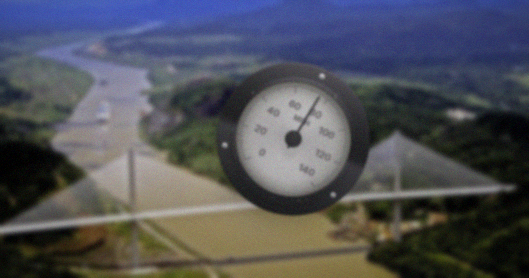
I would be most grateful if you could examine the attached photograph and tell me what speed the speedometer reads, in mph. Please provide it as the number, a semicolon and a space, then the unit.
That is 75; mph
